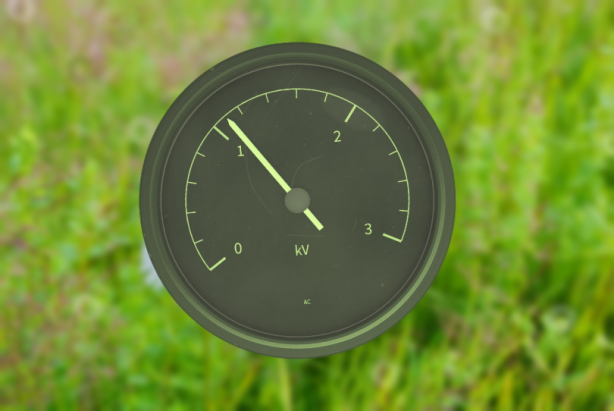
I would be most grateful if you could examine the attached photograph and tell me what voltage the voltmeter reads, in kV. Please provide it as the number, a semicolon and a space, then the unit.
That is 1.1; kV
